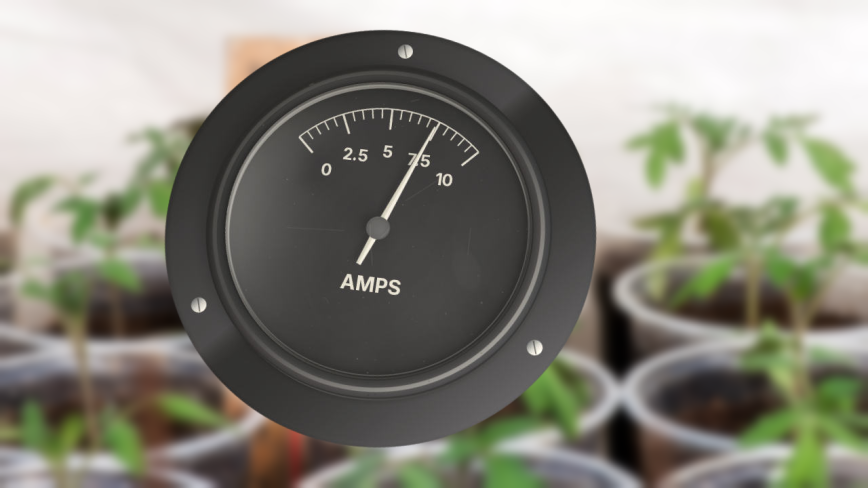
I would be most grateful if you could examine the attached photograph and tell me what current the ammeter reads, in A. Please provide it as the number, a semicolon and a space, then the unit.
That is 7.5; A
